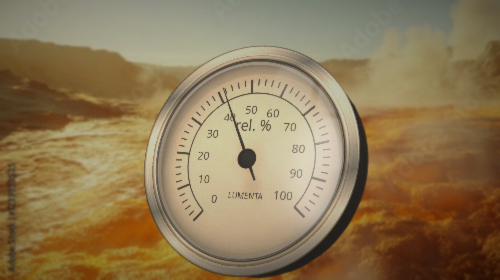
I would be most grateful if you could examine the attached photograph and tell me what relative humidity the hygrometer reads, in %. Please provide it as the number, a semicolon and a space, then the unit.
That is 42; %
